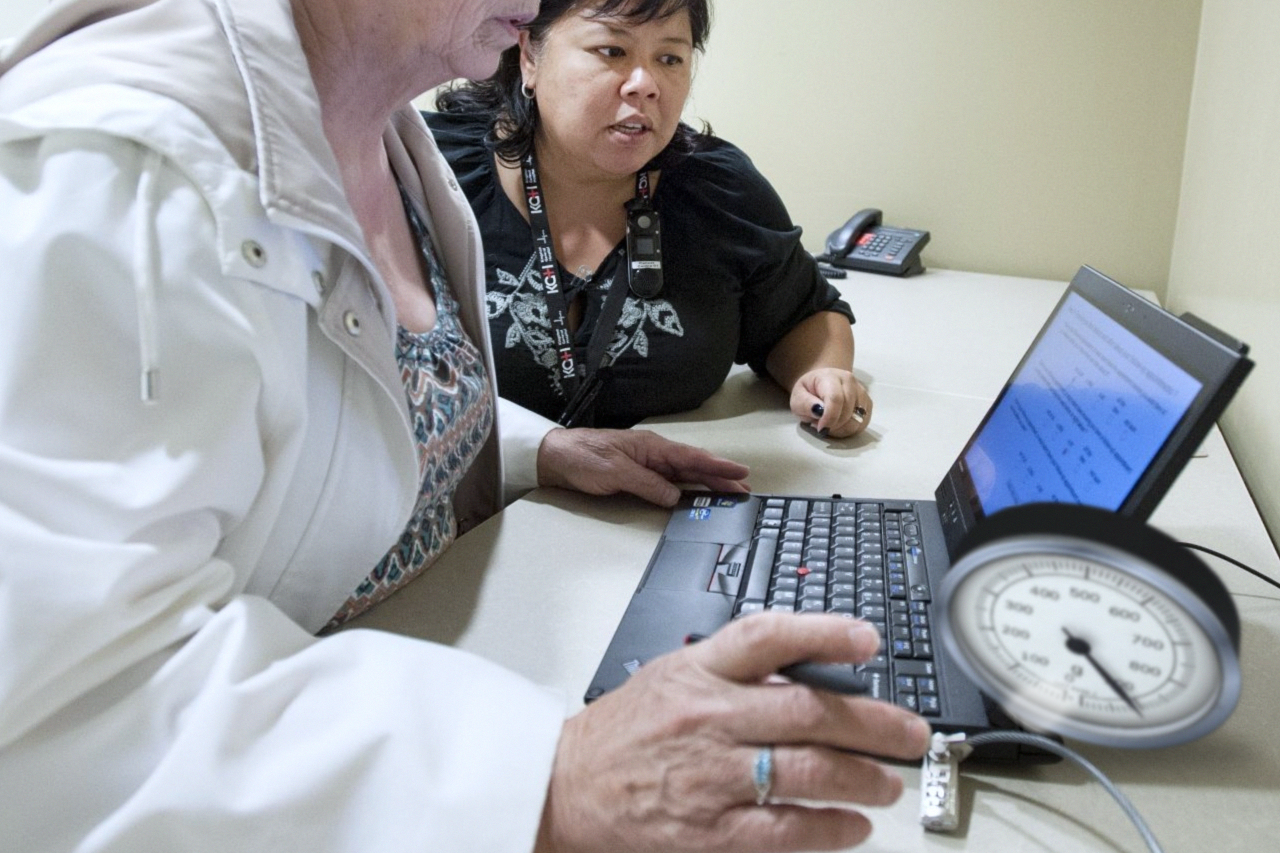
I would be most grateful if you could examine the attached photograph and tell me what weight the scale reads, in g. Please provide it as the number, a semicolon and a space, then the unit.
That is 900; g
